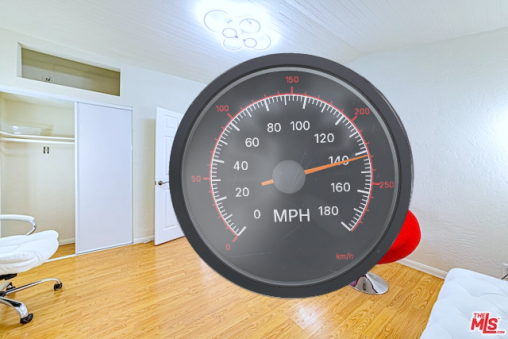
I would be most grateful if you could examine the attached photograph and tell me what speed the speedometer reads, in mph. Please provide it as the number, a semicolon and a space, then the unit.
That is 142; mph
